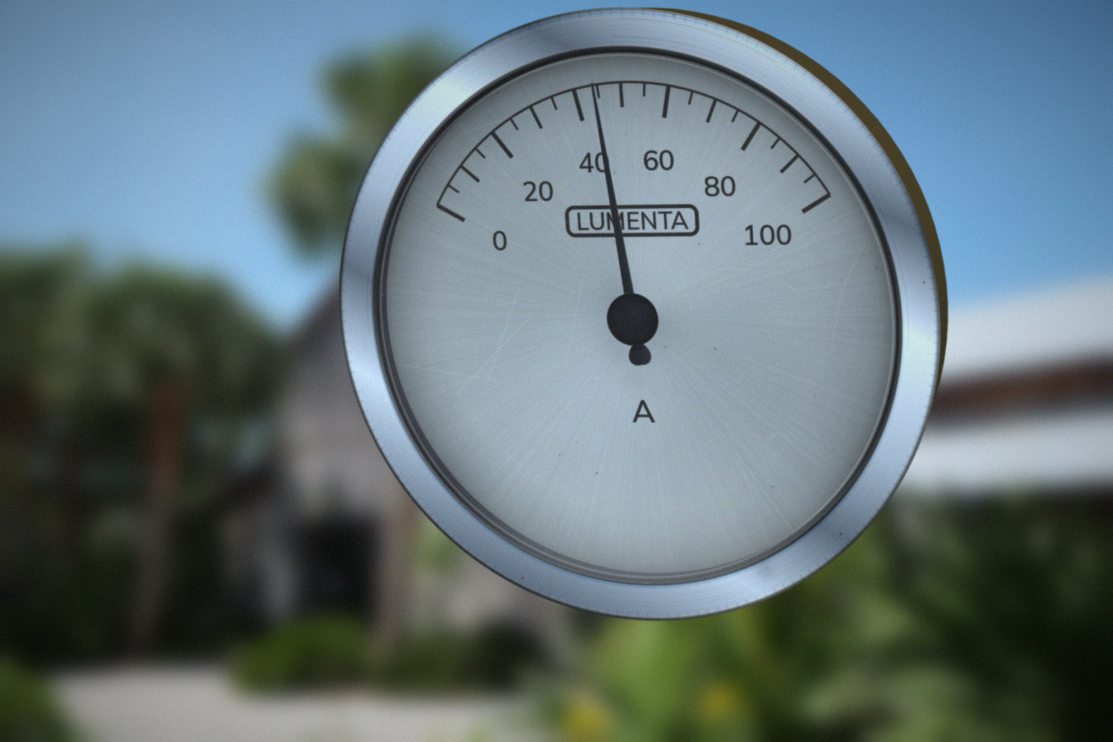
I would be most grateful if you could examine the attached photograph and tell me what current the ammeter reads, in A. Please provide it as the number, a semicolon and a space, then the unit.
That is 45; A
